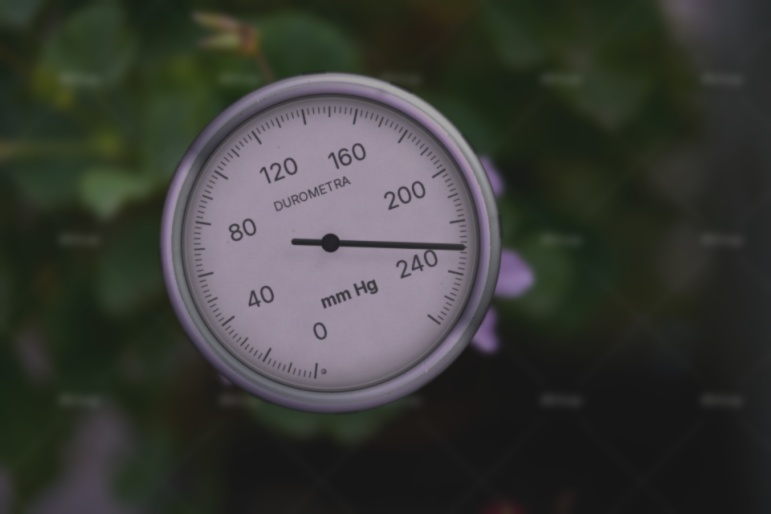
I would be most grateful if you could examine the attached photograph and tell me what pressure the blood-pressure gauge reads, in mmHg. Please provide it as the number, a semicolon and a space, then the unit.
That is 230; mmHg
